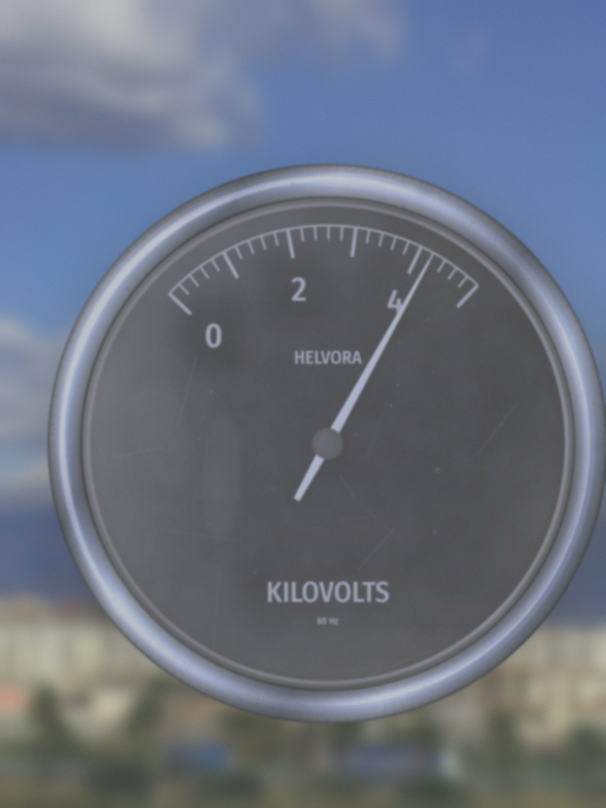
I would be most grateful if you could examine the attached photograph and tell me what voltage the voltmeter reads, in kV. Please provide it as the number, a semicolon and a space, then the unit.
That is 4.2; kV
